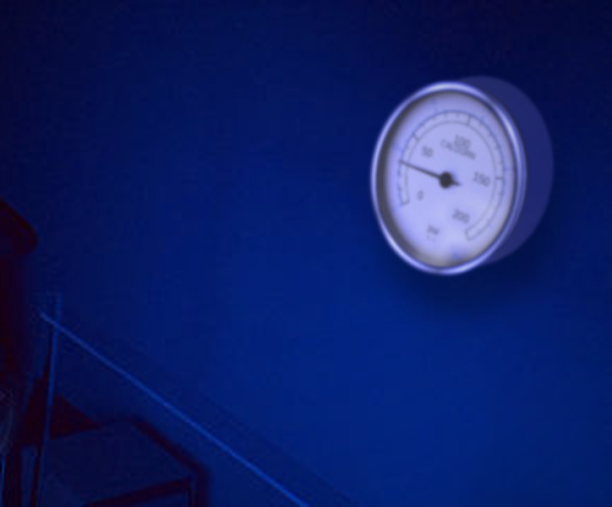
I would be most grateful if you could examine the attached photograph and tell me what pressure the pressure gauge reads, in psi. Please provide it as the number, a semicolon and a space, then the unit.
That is 30; psi
